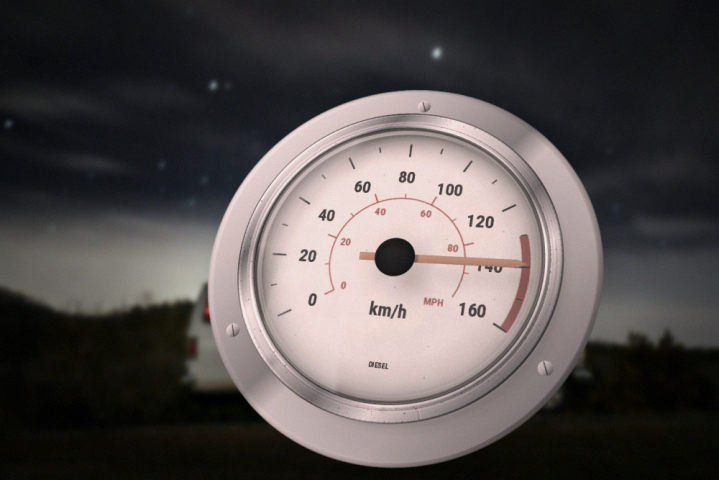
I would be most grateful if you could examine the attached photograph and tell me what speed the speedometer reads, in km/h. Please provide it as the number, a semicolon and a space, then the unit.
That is 140; km/h
